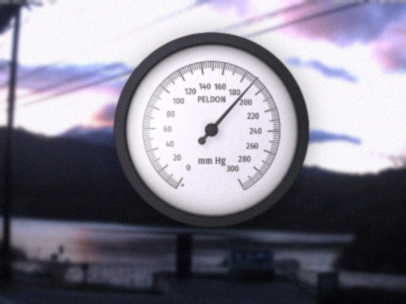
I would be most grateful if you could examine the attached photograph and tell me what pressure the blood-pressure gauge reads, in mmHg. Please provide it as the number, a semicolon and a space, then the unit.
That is 190; mmHg
